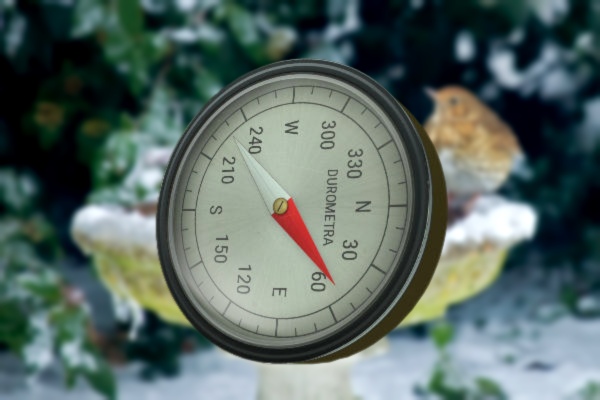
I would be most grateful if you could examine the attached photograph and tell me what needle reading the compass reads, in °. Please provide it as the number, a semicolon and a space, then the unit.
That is 50; °
